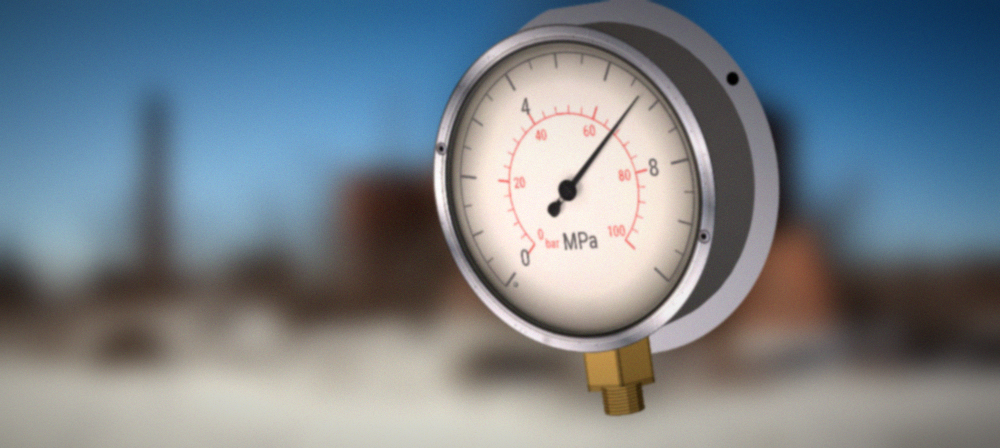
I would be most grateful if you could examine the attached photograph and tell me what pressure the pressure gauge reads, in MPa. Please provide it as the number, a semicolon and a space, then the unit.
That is 6.75; MPa
